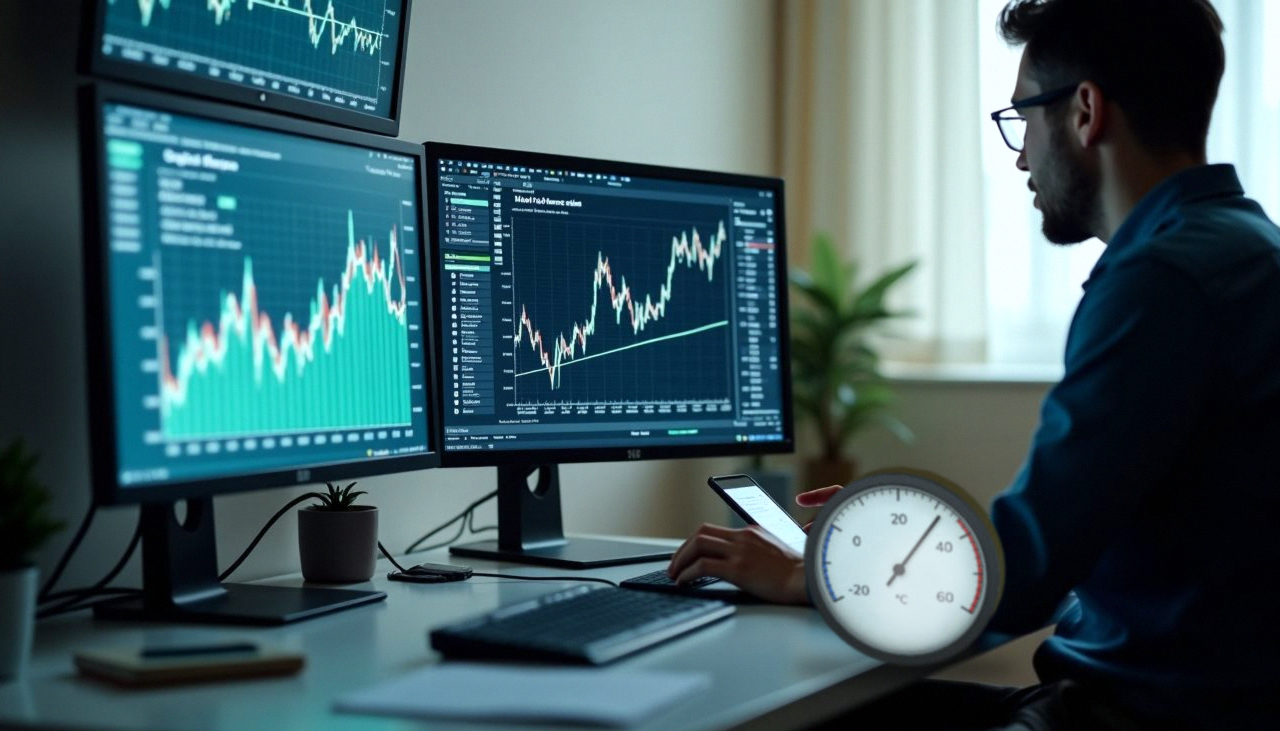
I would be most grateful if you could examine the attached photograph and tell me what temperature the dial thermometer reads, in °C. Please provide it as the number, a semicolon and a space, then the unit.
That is 32; °C
